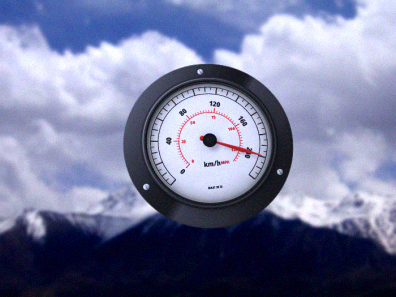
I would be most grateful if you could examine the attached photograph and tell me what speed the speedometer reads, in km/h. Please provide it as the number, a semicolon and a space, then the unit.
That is 200; km/h
